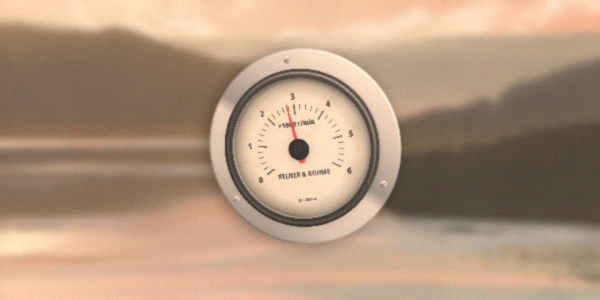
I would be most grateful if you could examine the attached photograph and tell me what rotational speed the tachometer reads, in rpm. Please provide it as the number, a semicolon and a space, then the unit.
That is 2800; rpm
